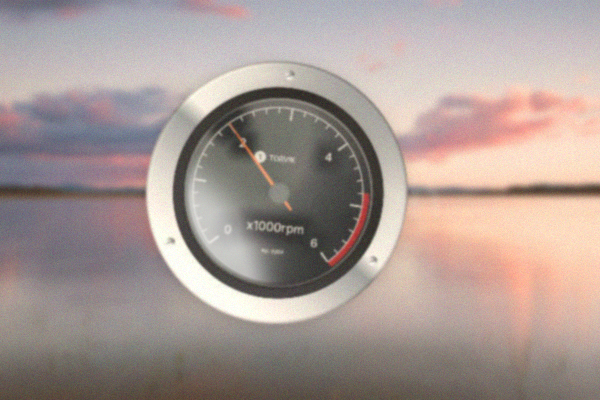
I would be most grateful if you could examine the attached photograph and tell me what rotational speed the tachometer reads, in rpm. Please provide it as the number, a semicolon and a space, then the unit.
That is 2000; rpm
